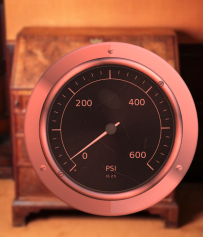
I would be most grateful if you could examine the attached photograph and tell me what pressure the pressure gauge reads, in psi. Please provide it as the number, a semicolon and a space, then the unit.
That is 20; psi
